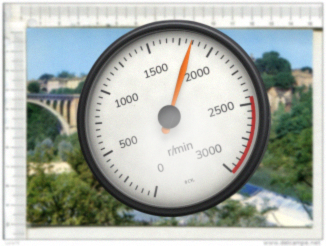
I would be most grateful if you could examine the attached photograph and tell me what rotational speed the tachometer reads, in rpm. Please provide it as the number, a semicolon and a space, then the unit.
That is 1850; rpm
